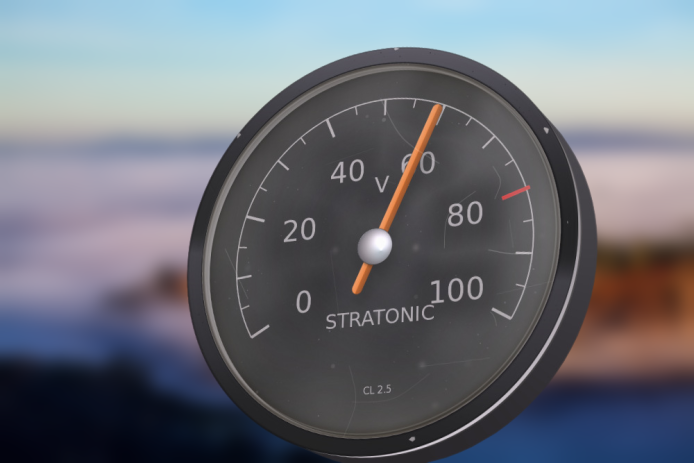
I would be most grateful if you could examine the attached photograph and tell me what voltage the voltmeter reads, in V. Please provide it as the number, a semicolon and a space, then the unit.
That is 60; V
